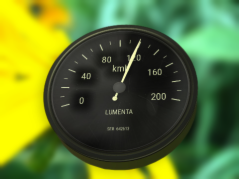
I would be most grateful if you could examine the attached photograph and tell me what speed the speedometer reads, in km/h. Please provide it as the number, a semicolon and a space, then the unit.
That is 120; km/h
